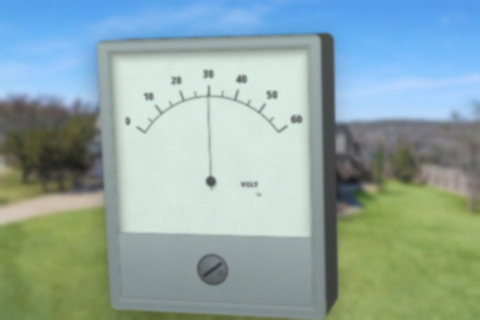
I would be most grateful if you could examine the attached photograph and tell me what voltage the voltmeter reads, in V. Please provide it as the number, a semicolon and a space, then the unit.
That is 30; V
